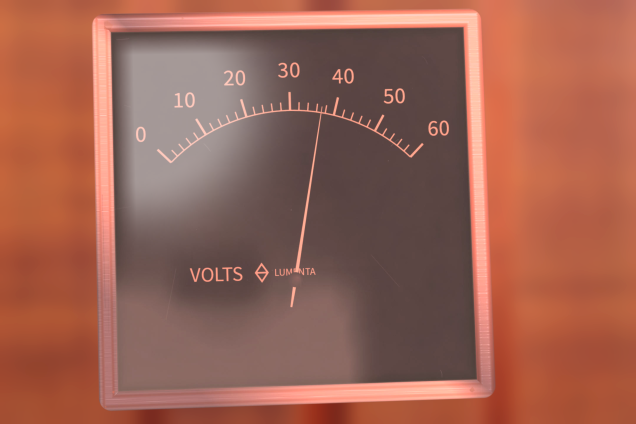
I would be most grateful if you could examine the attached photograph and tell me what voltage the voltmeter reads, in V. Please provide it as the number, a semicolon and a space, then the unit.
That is 37; V
